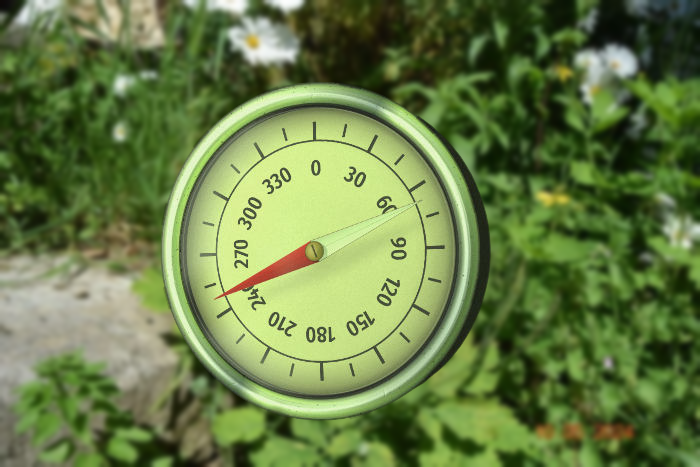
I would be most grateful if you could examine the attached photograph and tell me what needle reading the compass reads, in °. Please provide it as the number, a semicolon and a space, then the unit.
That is 247.5; °
